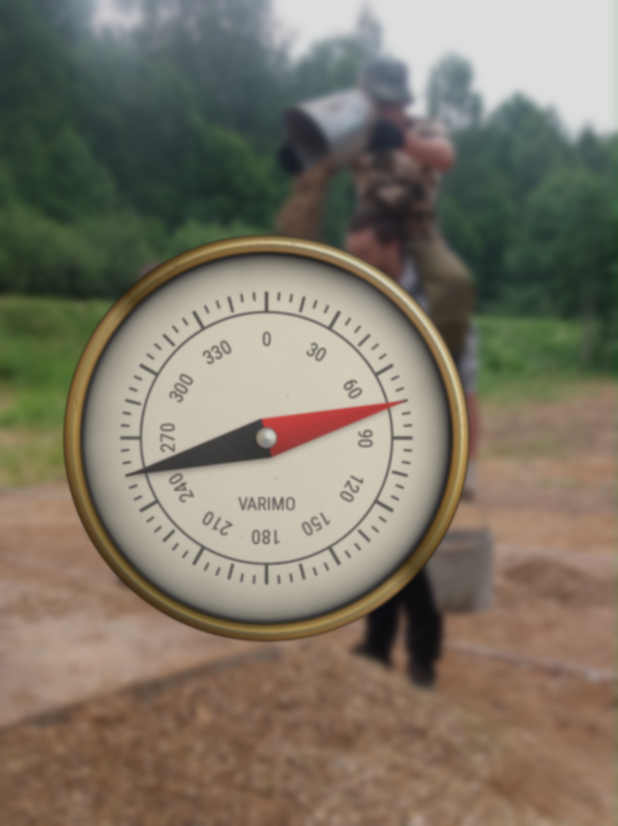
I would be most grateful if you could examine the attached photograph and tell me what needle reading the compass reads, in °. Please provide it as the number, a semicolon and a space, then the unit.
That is 75; °
